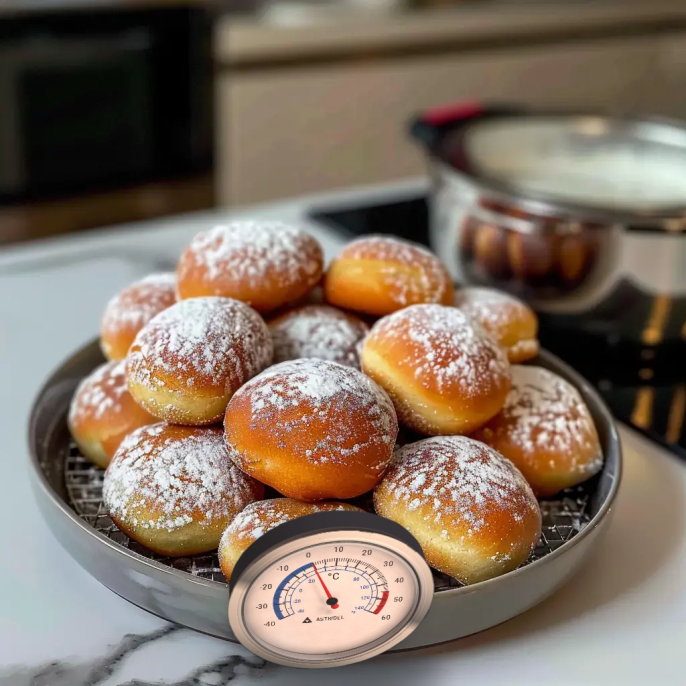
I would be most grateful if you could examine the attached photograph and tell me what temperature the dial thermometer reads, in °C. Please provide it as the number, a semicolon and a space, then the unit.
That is 0; °C
